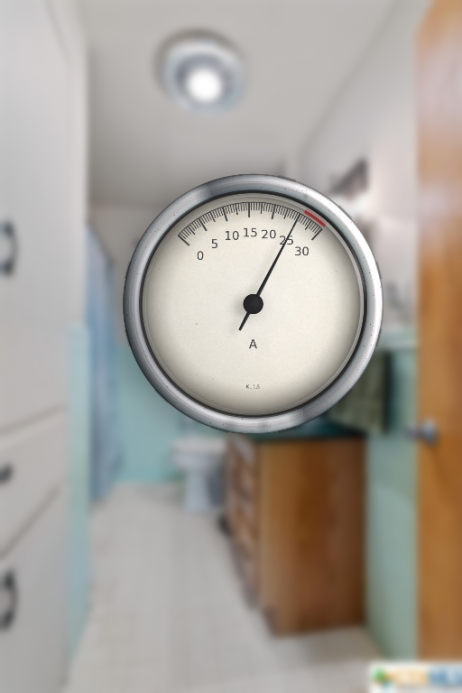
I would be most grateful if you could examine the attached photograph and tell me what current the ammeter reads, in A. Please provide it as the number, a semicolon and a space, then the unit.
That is 25; A
